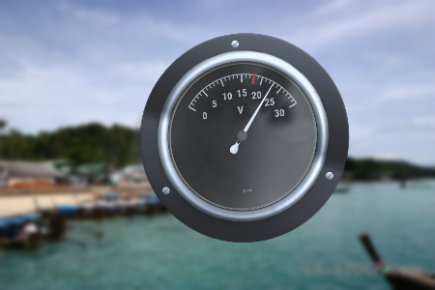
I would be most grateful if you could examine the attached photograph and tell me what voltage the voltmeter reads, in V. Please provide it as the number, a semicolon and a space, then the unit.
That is 23; V
